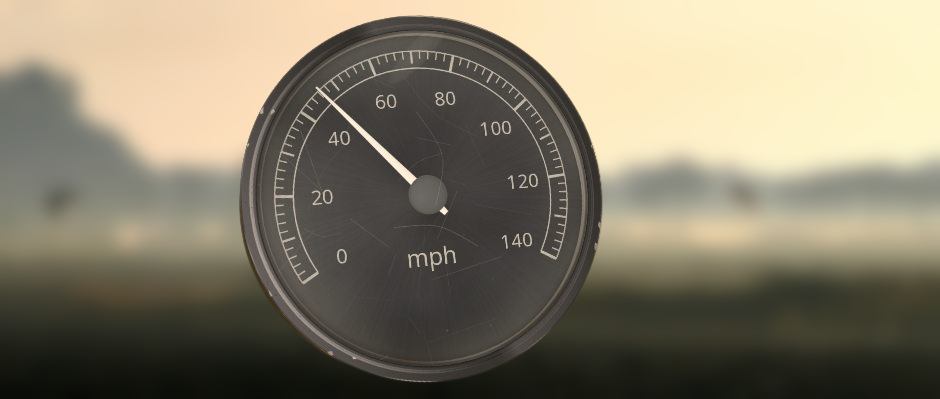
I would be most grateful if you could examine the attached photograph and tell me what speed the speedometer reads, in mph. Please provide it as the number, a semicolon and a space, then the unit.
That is 46; mph
